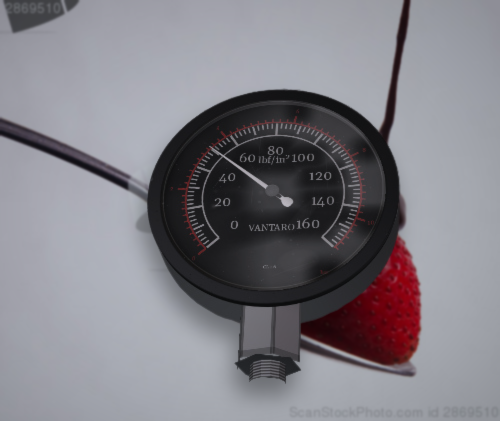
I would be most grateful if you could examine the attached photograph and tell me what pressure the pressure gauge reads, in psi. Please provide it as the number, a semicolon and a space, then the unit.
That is 50; psi
